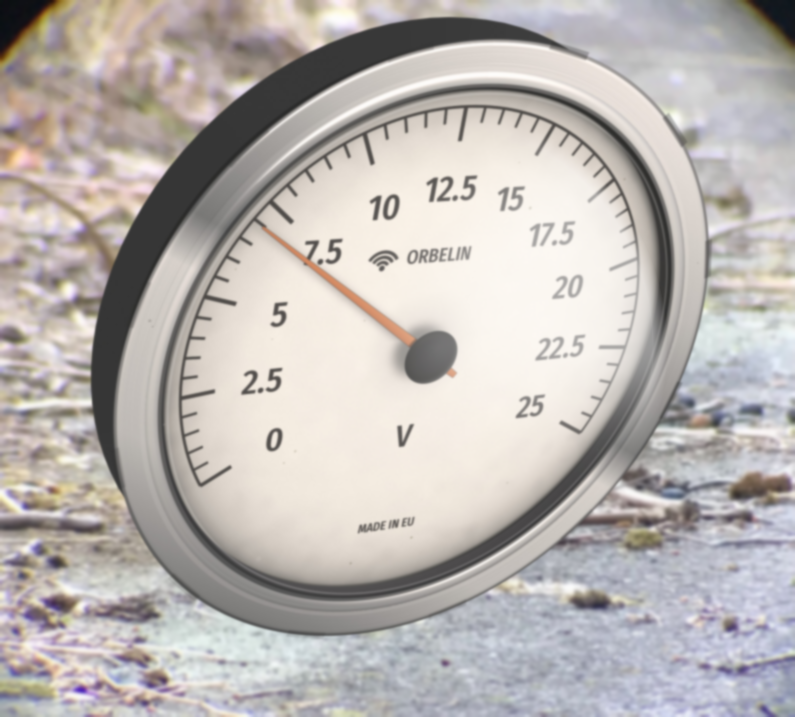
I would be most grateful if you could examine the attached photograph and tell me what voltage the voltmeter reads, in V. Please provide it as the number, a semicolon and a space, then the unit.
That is 7; V
